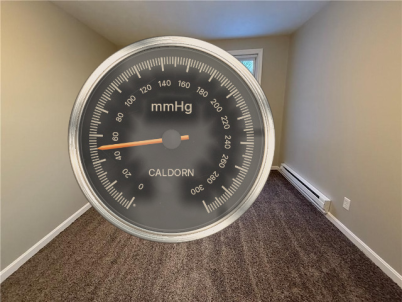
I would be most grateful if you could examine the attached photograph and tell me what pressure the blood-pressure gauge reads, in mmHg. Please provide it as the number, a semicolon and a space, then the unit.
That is 50; mmHg
